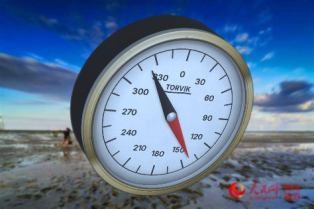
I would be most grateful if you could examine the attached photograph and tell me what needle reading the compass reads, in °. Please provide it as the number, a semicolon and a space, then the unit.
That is 142.5; °
